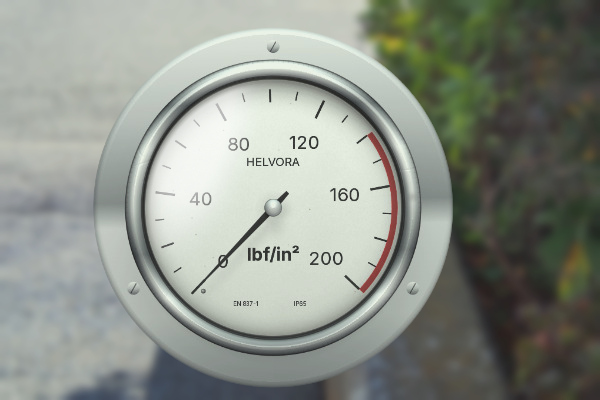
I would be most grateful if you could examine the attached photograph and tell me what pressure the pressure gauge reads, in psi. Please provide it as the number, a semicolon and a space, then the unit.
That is 0; psi
